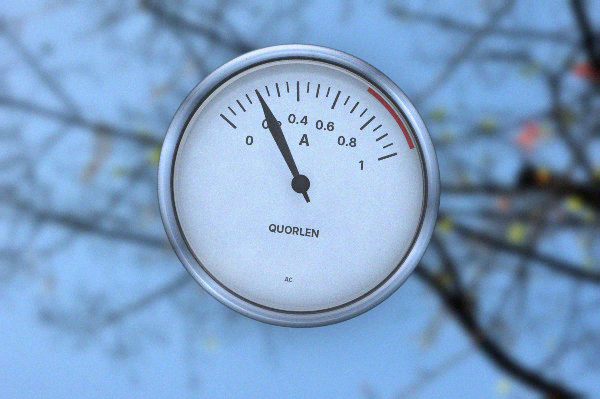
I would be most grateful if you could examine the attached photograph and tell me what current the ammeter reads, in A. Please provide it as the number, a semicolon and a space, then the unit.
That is 0.2; A
